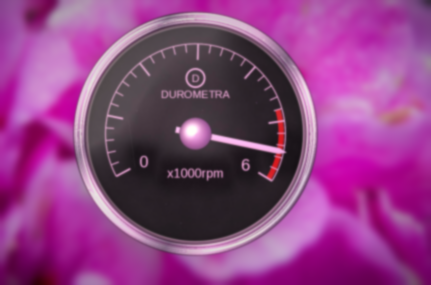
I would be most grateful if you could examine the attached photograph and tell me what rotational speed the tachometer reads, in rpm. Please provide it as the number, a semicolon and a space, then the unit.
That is 5500; rpm
